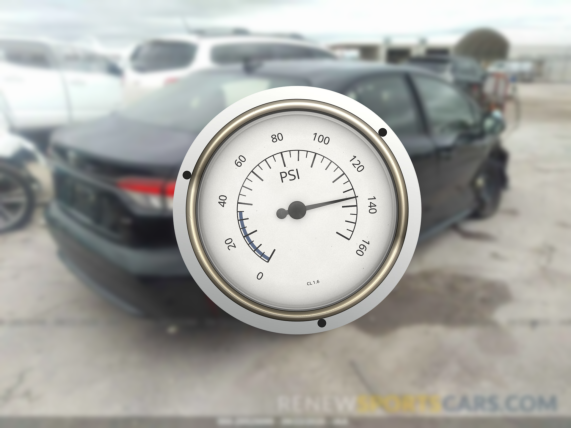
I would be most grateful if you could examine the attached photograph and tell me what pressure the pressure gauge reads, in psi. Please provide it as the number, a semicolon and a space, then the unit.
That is 135; psi
